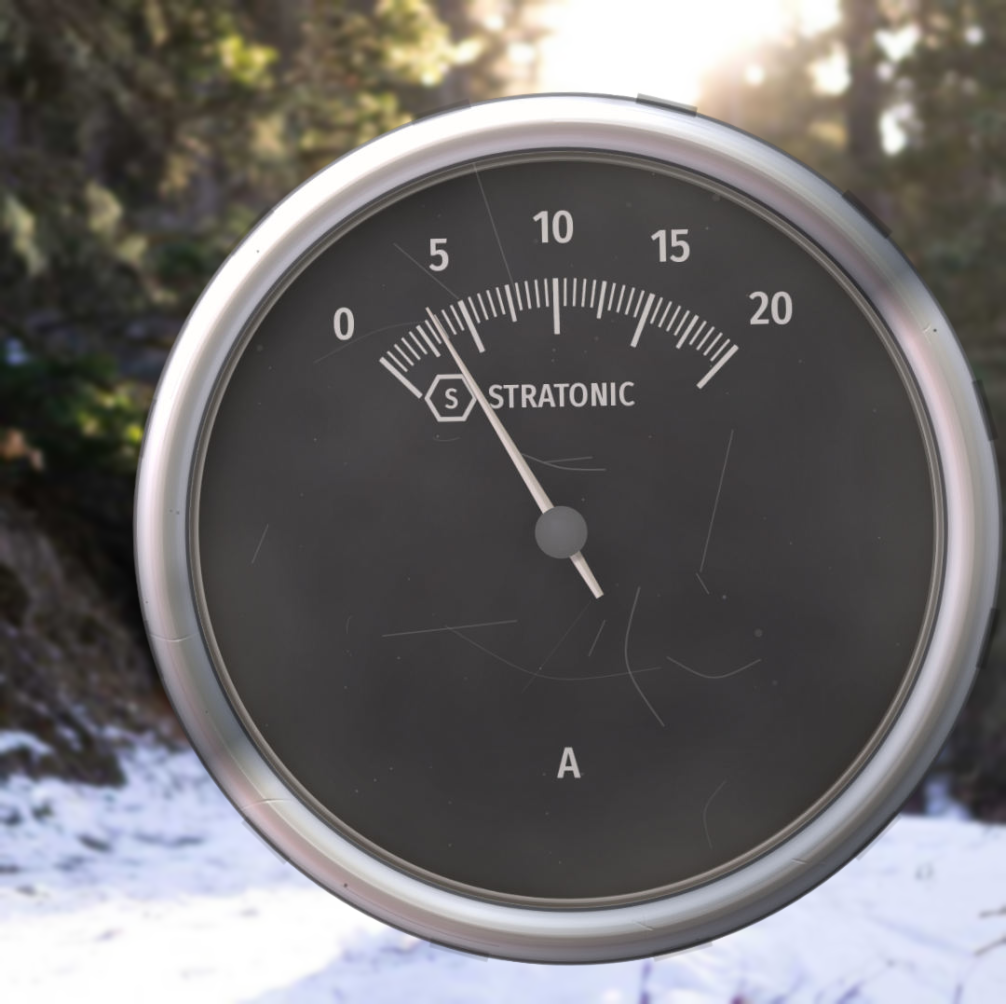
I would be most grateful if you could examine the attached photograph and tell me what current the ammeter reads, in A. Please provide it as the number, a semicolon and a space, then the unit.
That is 3.5; A
